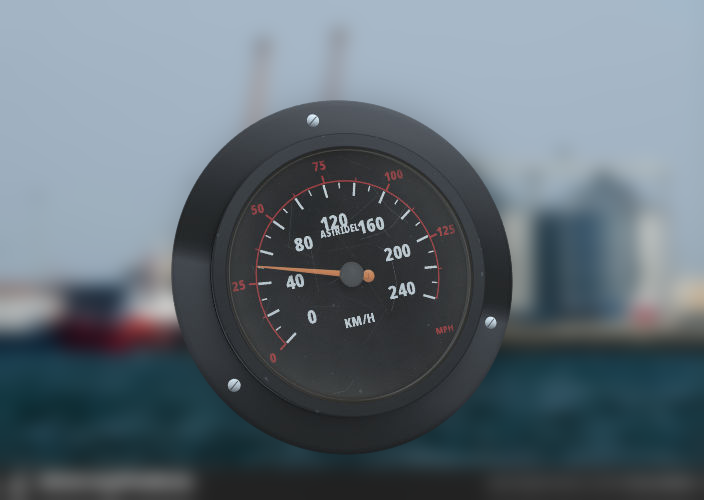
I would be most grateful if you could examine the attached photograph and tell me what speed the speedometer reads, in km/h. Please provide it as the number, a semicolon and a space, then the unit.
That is 50; km/h
